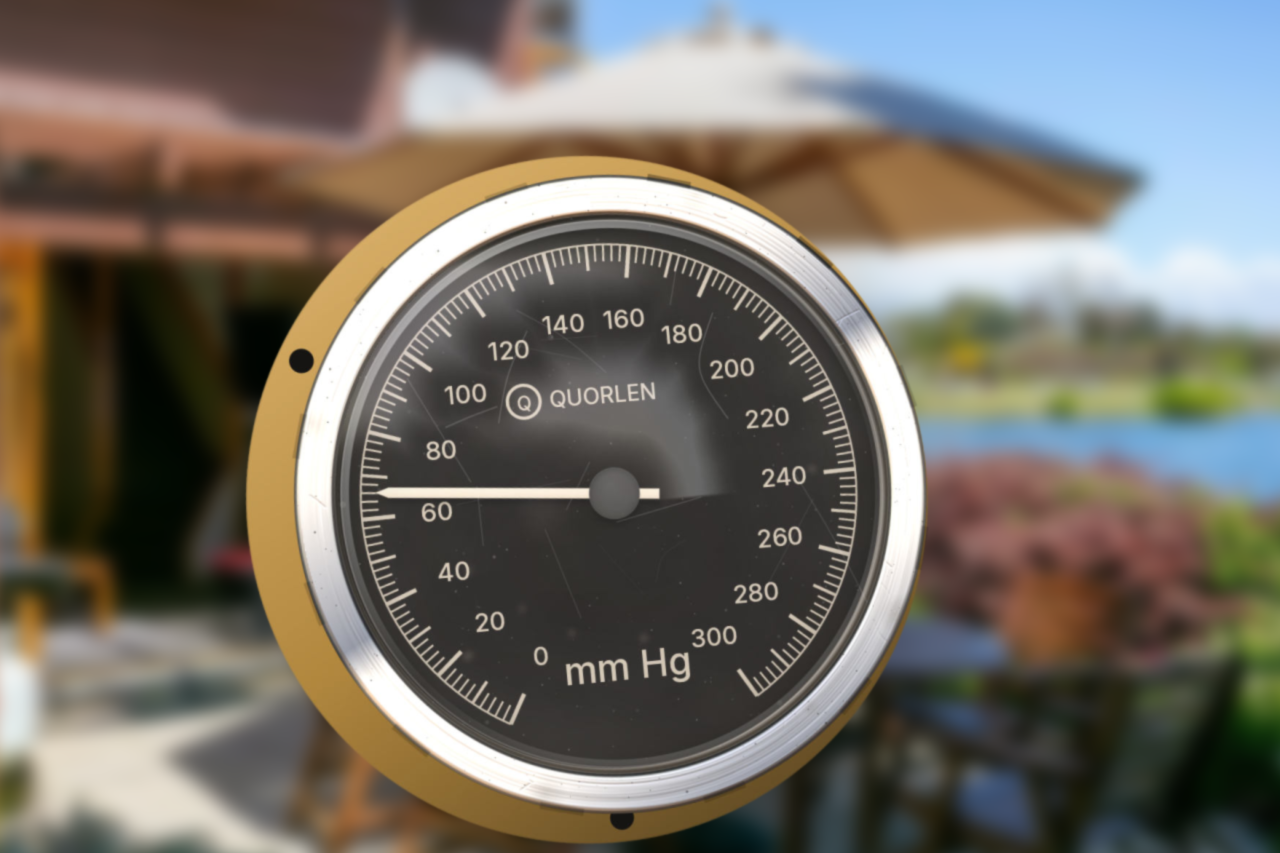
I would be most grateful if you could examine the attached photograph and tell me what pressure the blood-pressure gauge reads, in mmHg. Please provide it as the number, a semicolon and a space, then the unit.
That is 66; mmHg
